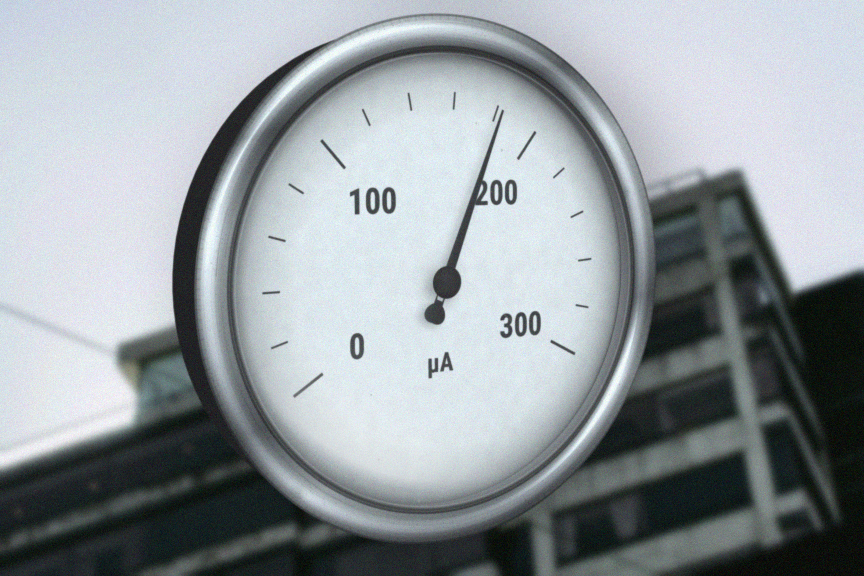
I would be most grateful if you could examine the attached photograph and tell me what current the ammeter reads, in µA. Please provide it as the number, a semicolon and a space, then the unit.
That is 180; µA
